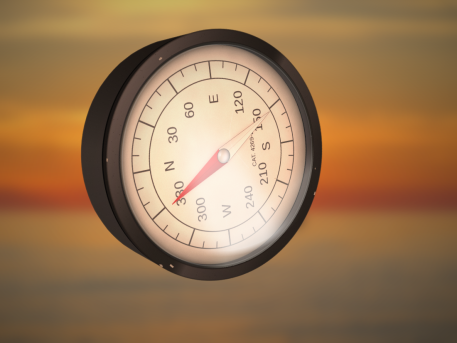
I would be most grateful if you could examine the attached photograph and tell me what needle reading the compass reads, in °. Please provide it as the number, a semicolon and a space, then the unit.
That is 330; °
